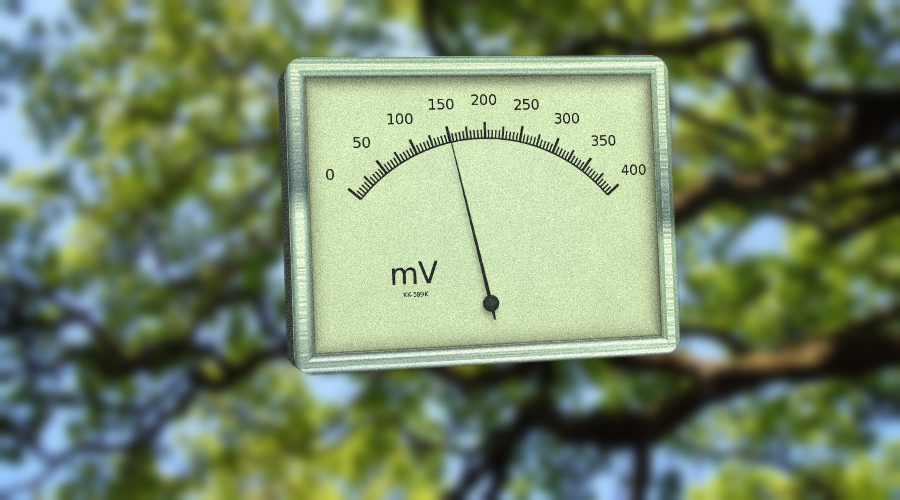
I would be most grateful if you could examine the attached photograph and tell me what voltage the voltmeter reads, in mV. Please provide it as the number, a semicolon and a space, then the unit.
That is 150; mV
